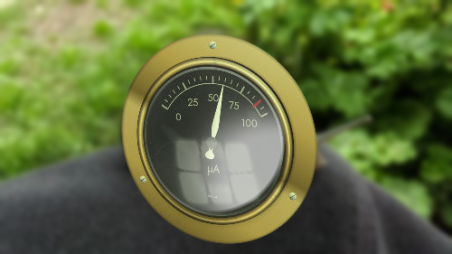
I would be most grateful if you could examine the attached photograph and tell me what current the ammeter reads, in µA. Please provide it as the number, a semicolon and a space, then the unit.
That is 60; µA
